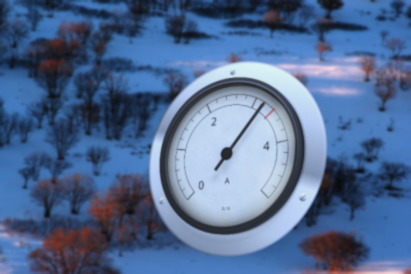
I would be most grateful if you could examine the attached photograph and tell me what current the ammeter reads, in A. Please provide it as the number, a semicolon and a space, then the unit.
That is 3.2; A
